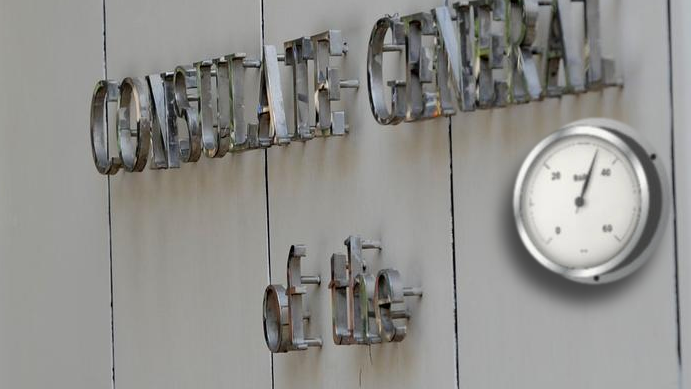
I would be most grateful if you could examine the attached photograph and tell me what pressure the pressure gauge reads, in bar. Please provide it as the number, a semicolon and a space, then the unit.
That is 35; bar
